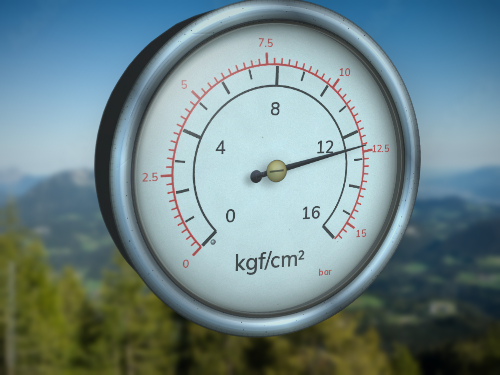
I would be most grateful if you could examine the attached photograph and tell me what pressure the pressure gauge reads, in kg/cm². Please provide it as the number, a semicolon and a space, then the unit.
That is 12.5; kg/cm²
